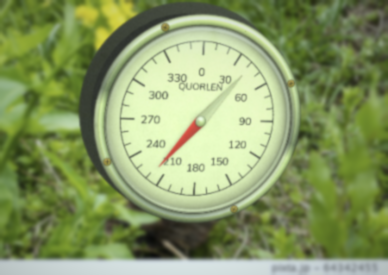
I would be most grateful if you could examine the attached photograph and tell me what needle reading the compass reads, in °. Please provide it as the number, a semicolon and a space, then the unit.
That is 220; °
